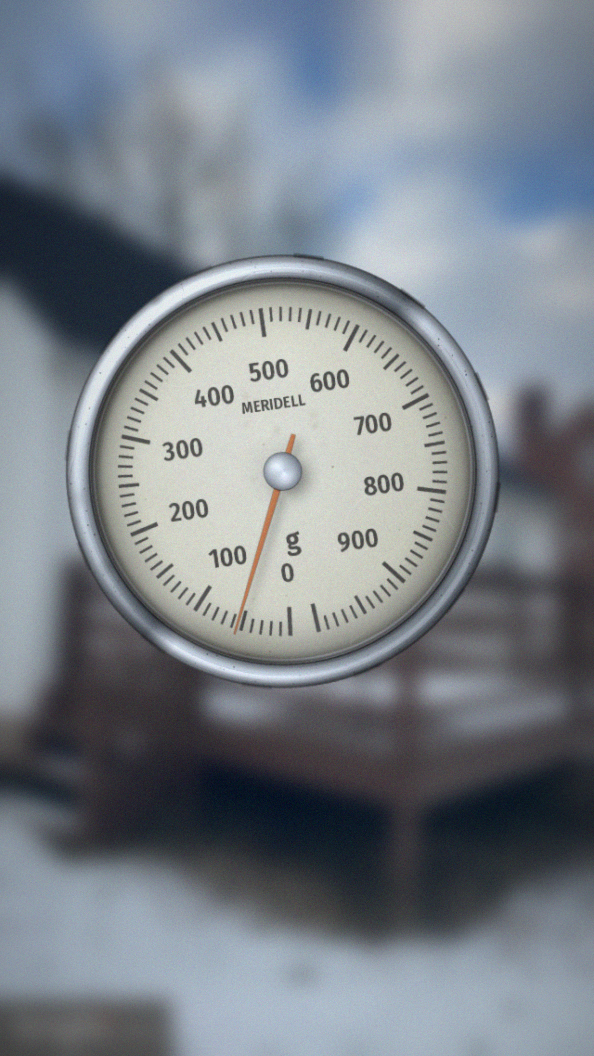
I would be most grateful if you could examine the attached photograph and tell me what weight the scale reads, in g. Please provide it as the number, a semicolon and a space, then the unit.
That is 55; g
